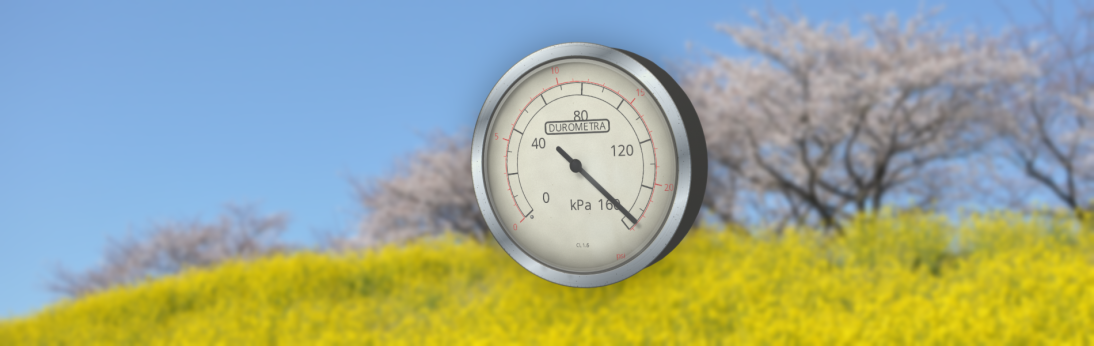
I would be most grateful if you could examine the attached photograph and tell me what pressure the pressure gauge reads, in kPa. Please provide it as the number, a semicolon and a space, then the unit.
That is 155; kPa
